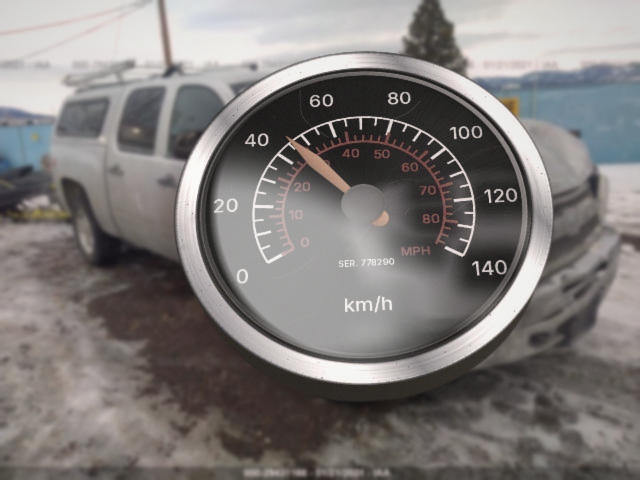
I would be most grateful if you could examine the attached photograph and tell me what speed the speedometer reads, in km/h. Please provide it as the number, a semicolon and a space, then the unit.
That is 45; km/h
